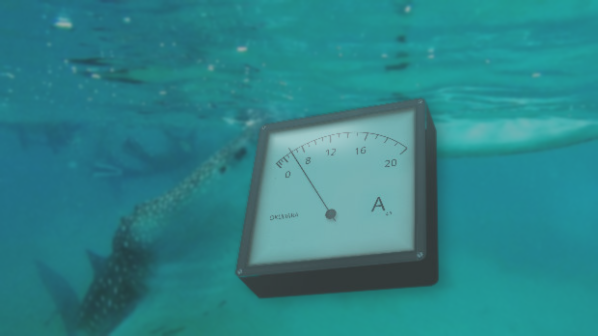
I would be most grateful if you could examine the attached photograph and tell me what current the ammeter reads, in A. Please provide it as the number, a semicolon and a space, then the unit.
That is 6; A
